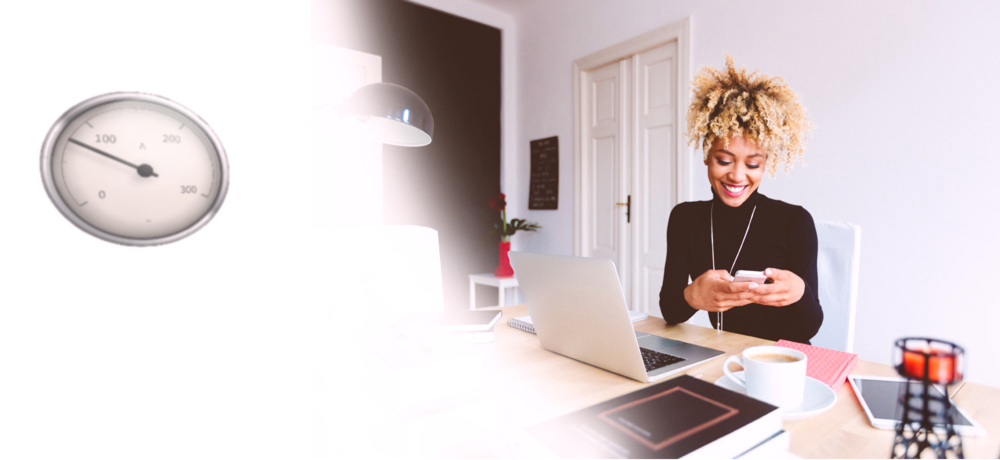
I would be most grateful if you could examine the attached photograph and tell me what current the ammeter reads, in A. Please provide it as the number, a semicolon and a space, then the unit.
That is 75; A
